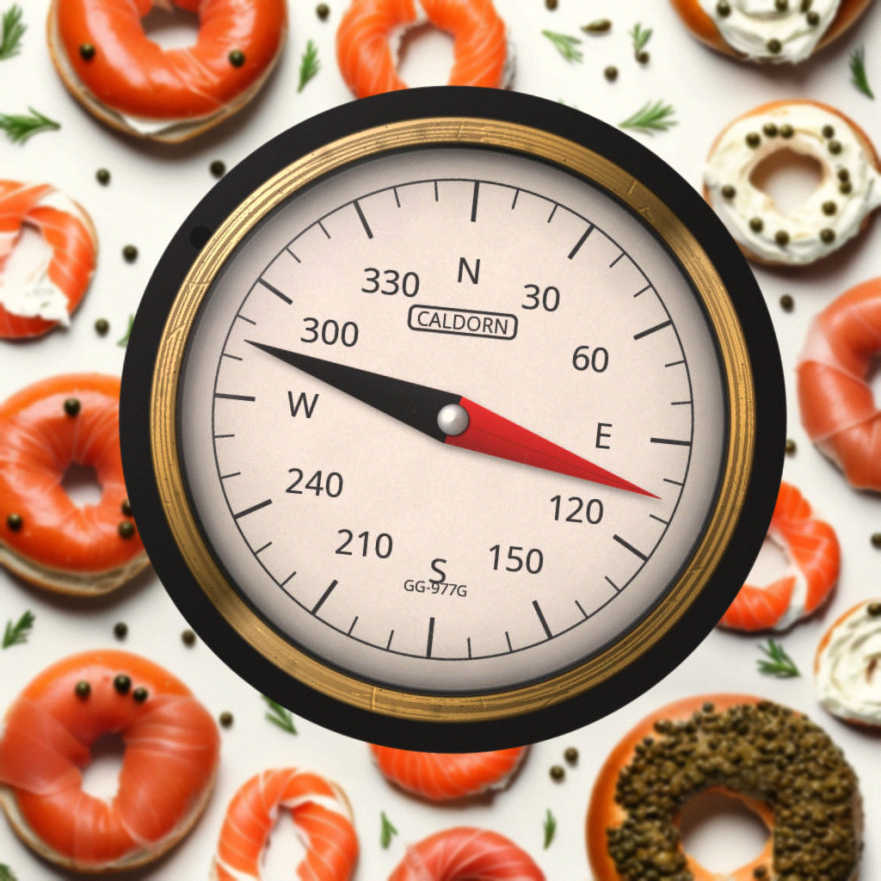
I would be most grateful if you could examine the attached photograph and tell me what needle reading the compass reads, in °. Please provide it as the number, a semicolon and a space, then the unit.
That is 105; °
